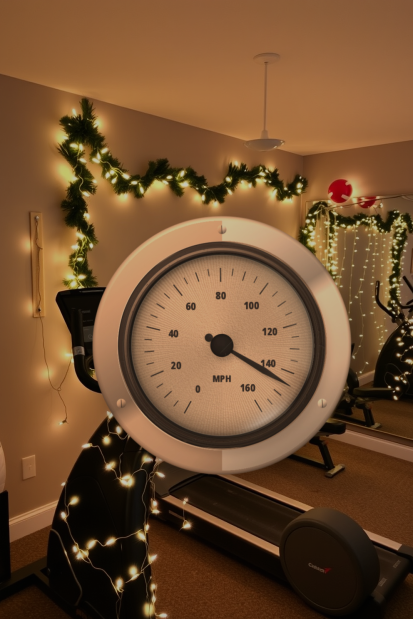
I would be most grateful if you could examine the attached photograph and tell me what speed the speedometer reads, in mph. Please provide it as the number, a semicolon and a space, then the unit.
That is 145; mph
